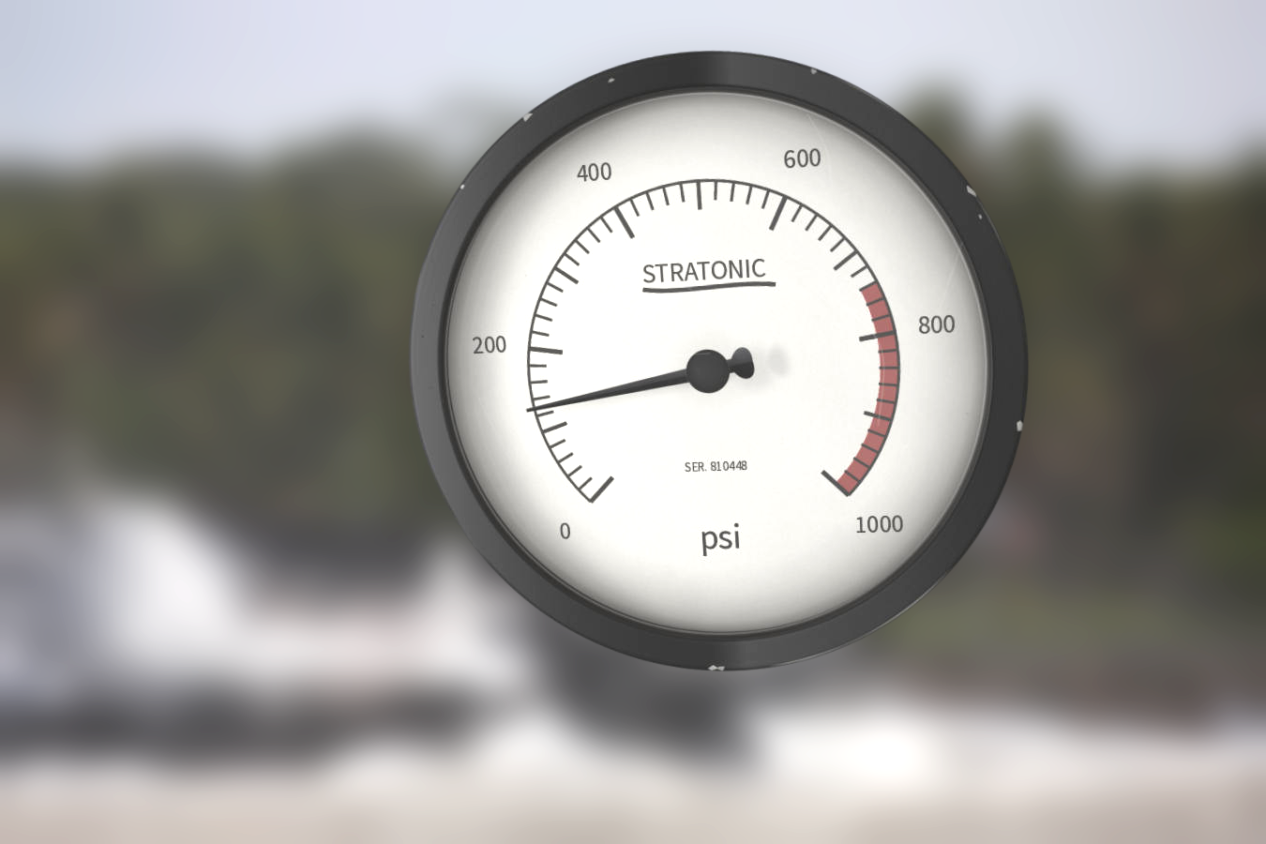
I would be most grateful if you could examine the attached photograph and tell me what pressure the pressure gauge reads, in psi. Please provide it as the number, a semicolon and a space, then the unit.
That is 130; psi
